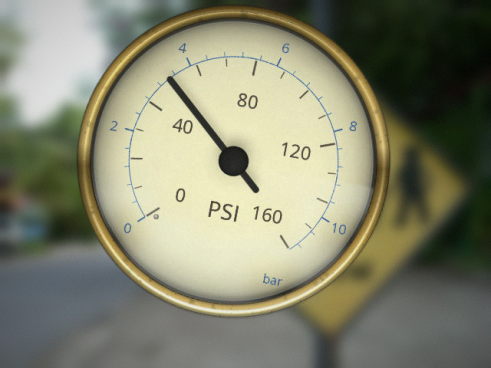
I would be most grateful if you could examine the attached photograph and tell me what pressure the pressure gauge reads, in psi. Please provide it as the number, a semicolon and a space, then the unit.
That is 50; psi
